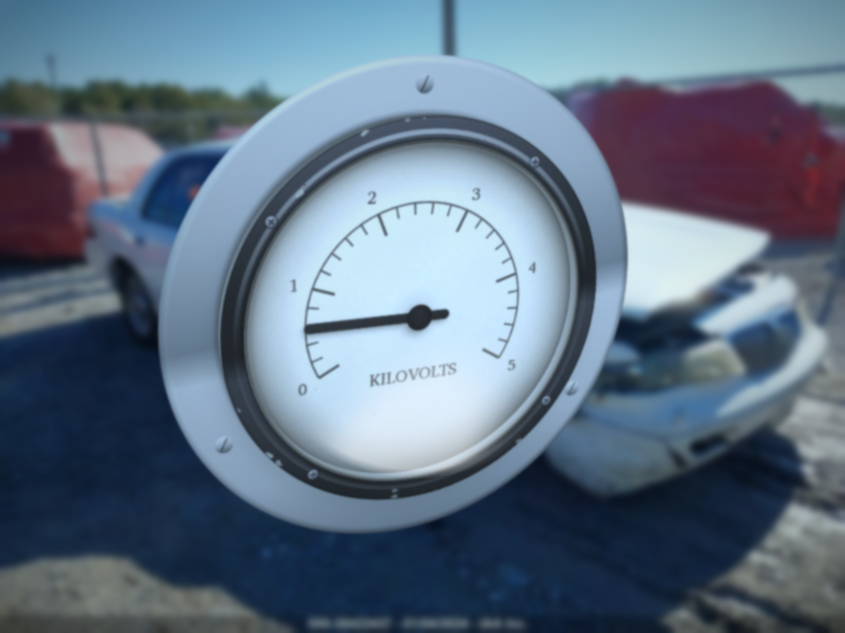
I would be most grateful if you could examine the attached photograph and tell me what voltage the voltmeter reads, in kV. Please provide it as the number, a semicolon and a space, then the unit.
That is 0.6; kV
